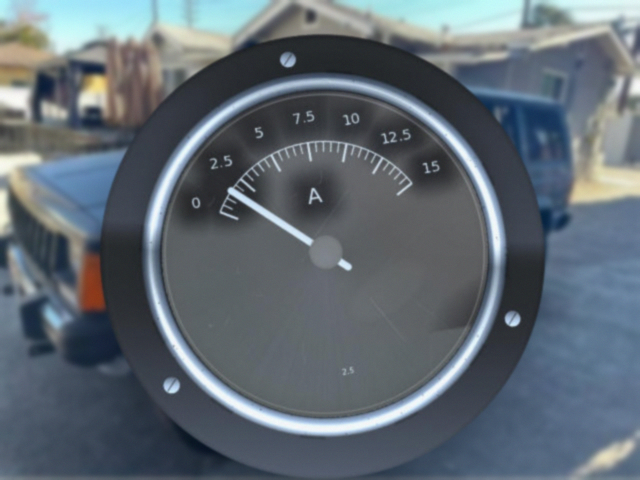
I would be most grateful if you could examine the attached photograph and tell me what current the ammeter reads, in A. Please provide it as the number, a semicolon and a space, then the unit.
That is 1.5; A
